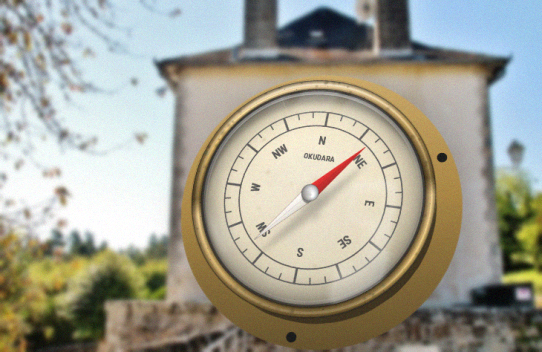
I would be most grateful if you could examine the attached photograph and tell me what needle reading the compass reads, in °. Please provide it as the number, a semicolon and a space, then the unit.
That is 40; °
